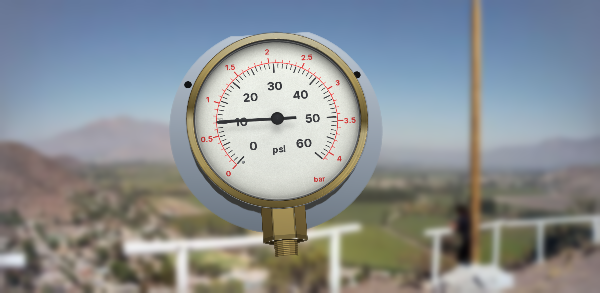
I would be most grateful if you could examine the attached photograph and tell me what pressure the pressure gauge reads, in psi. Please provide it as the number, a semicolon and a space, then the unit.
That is 10; psi
